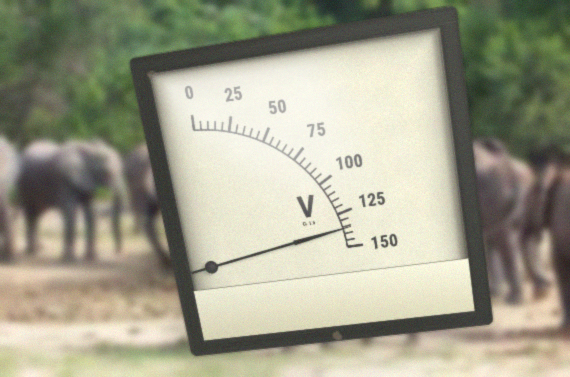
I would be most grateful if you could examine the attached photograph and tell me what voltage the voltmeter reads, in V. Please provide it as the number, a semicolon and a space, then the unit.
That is 135; V
